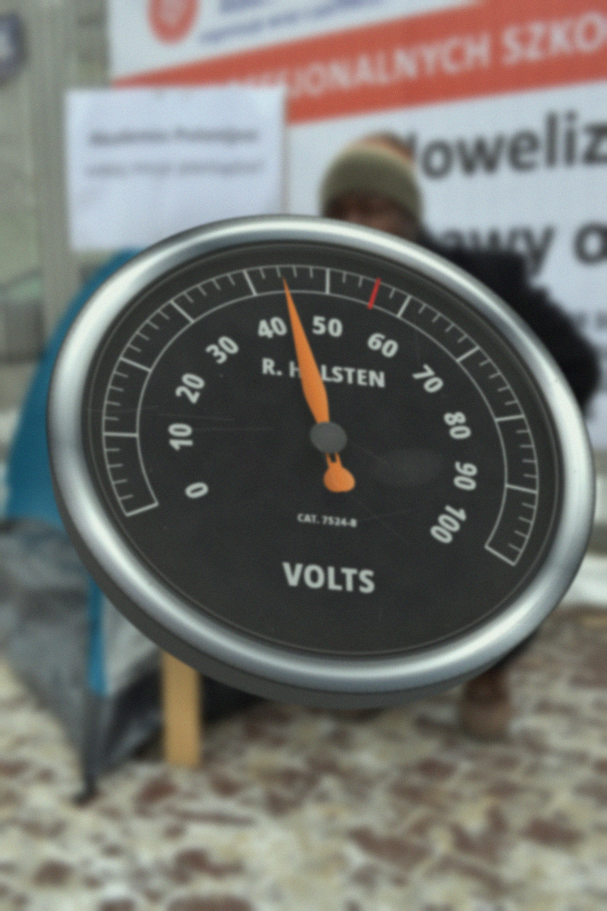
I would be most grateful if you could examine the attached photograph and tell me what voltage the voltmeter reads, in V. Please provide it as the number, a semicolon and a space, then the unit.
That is 44; V
